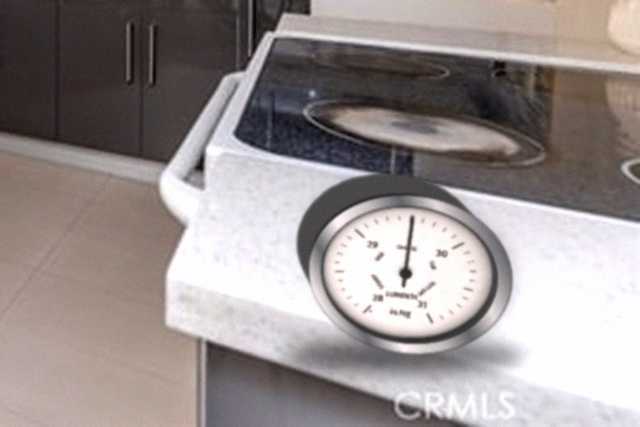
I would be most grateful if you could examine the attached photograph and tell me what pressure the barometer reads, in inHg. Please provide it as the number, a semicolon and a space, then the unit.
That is 29.5; inHg
